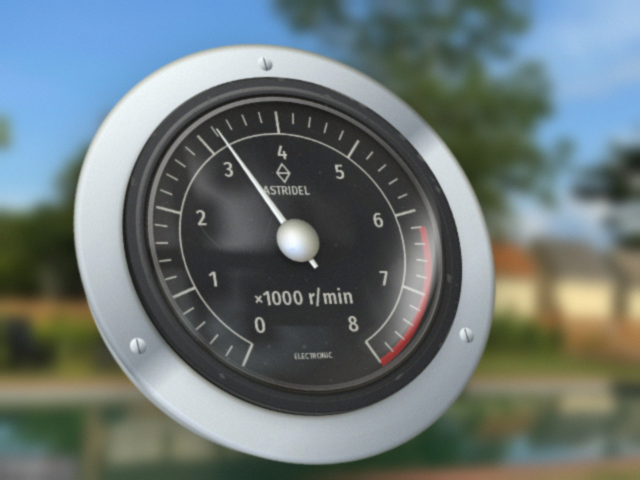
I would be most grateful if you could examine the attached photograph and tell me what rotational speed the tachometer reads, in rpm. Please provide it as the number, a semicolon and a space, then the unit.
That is 3200; rpm
